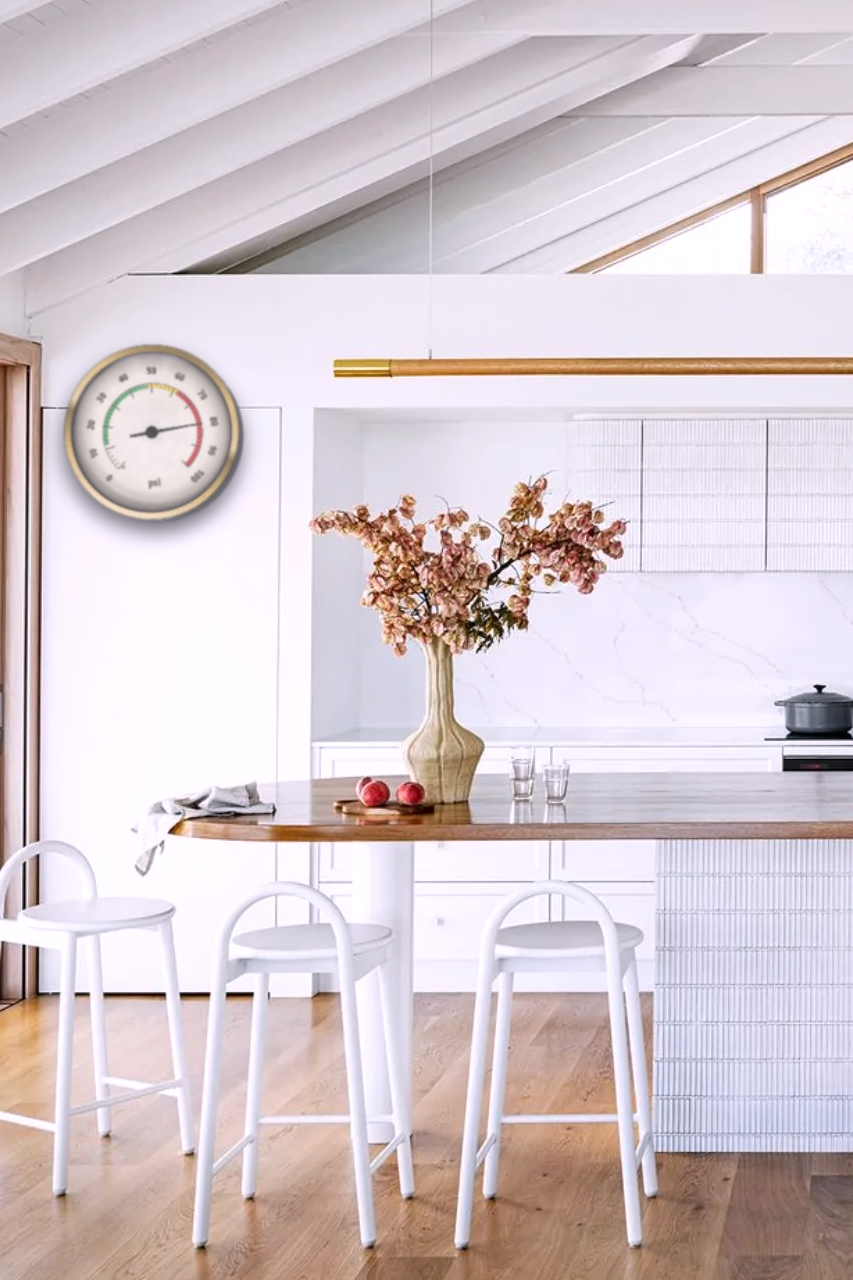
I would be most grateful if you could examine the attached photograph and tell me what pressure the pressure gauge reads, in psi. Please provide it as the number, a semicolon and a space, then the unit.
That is 80; psi
